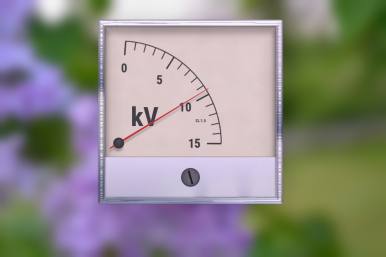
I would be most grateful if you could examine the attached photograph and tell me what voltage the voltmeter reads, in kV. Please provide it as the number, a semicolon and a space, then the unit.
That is 9.5; kV
